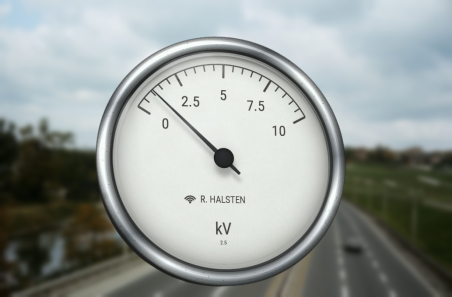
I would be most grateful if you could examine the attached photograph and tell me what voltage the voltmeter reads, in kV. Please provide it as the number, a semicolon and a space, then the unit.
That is 1; kV
